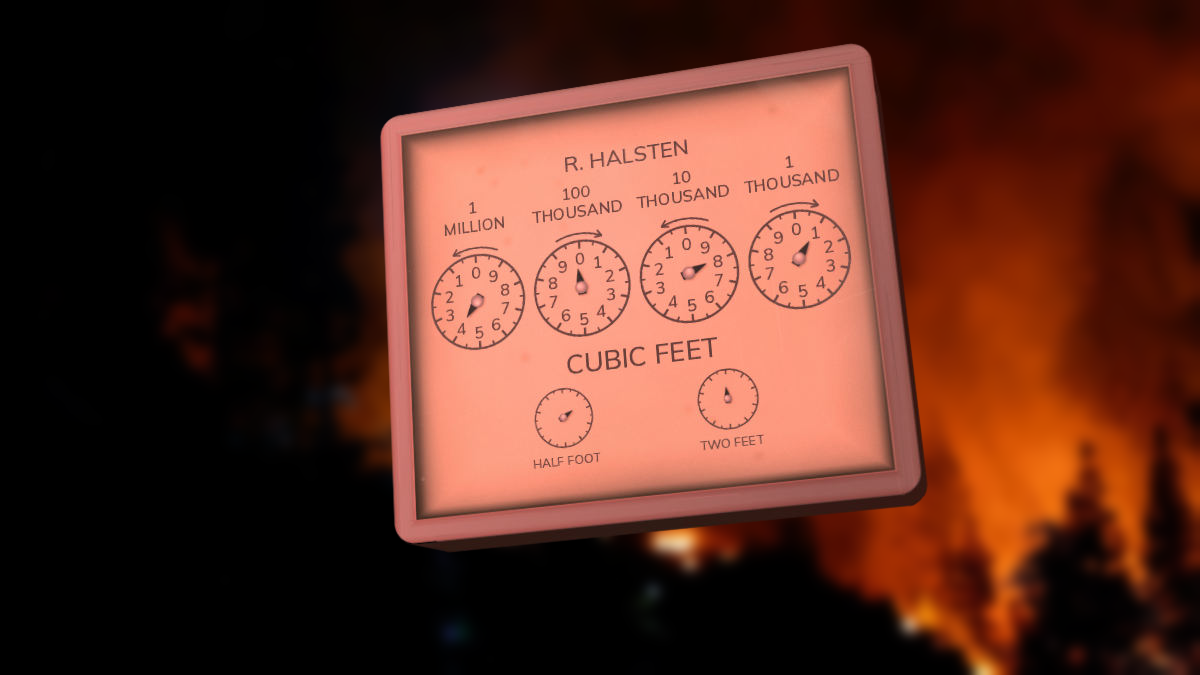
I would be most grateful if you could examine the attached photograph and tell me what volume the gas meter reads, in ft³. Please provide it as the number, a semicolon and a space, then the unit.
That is 398100; ft³
